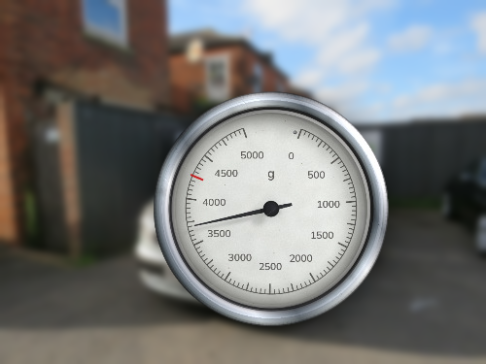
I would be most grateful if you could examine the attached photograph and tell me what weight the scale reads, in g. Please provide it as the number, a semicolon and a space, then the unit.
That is 3700; g
